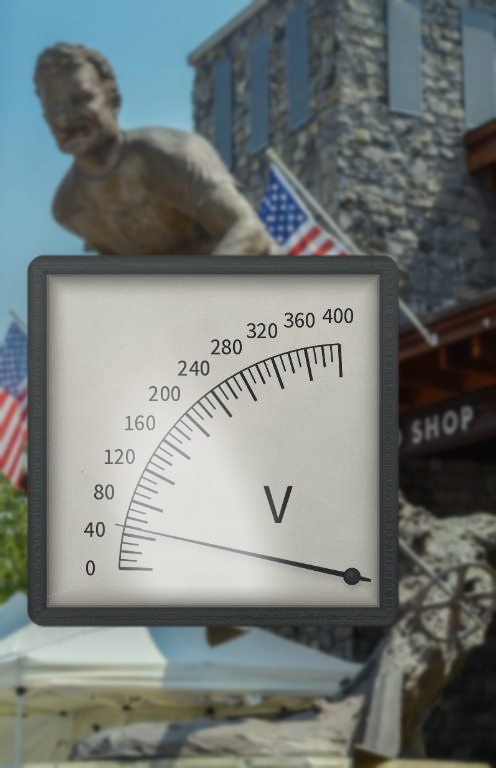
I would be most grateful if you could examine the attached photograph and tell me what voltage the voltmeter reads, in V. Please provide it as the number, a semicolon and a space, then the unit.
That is 50; V
